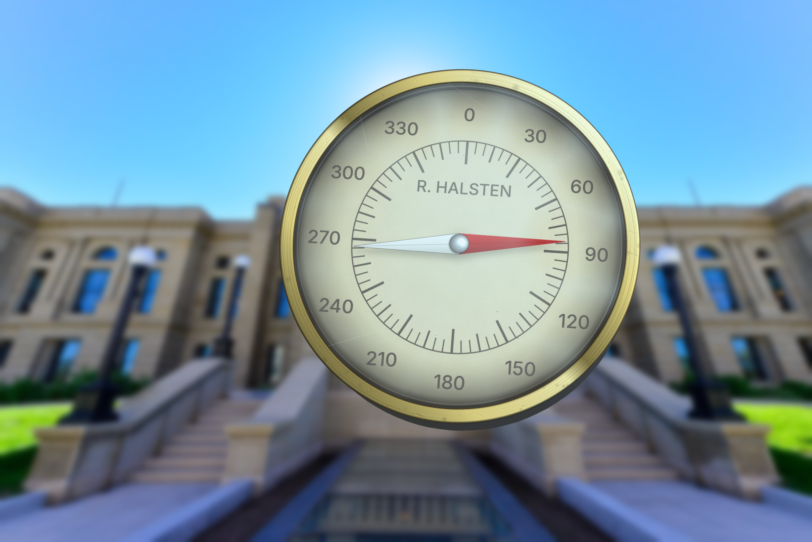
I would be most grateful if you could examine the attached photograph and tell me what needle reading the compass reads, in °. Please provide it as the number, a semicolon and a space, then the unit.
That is 85; °
